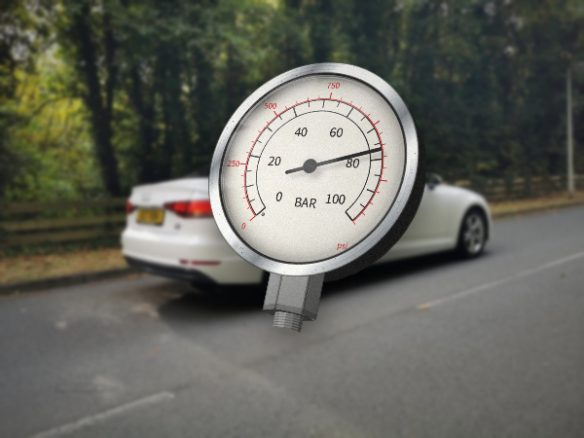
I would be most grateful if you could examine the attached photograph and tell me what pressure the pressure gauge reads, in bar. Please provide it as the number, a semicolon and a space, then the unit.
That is 77.5; bar
